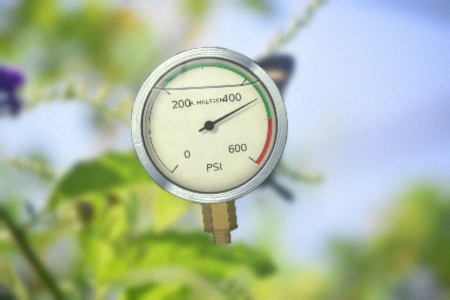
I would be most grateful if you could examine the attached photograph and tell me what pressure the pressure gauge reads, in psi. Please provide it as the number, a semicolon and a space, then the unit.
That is 450; psi
